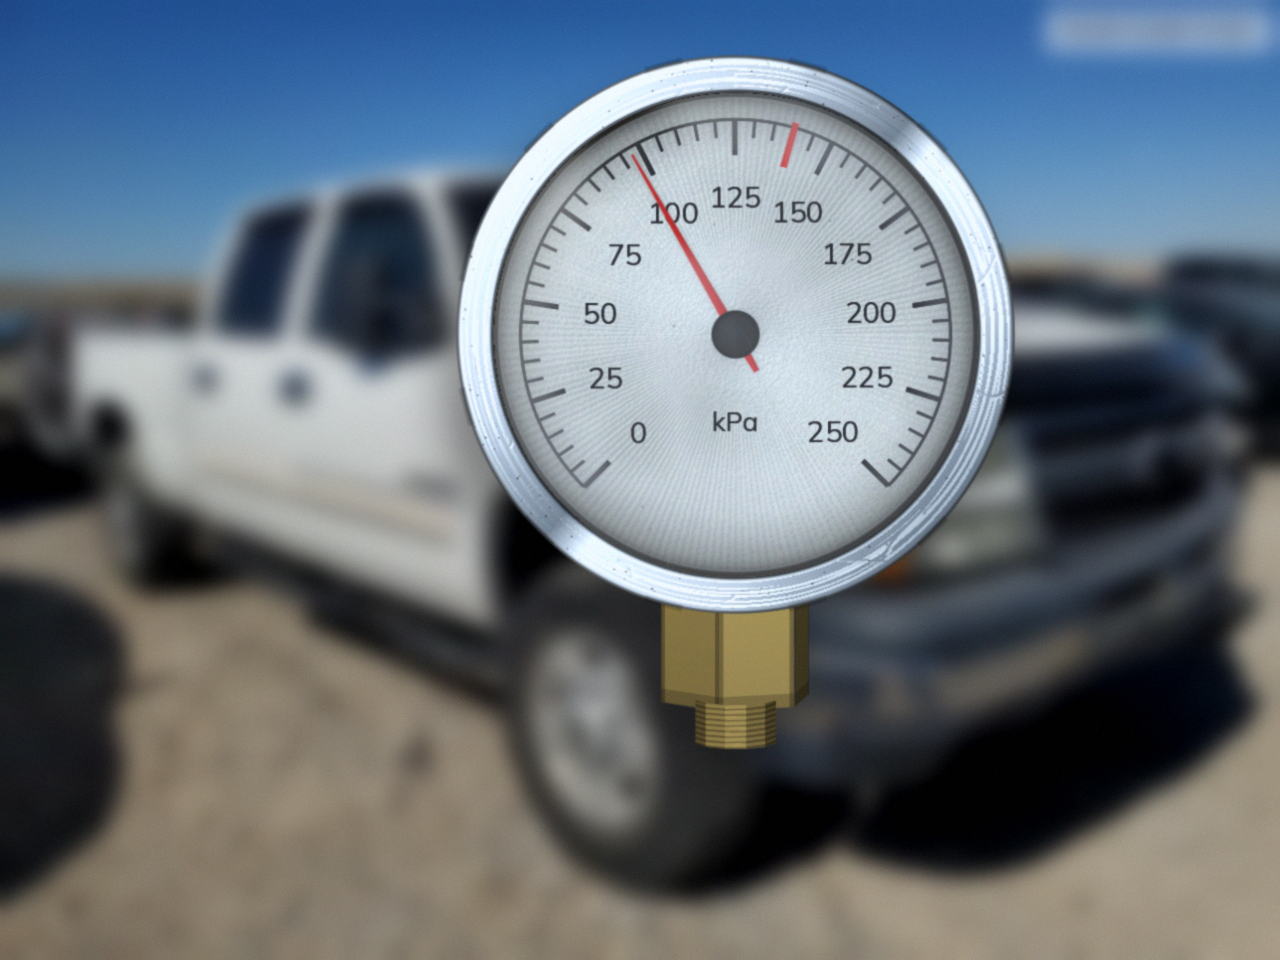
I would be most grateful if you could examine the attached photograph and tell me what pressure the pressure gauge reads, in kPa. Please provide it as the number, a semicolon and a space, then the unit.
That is 97.5; kPa
